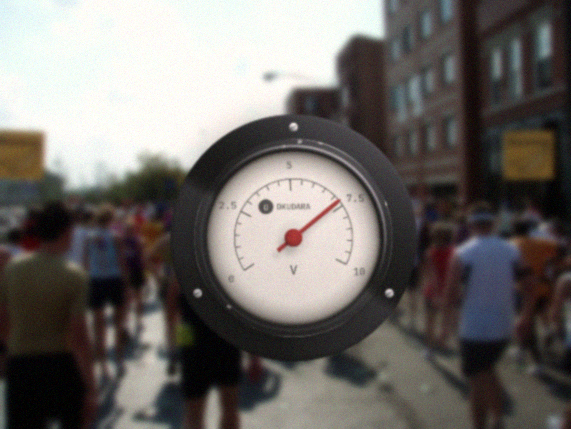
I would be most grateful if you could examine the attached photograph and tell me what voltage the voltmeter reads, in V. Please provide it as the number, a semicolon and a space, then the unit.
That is 7.25; V
